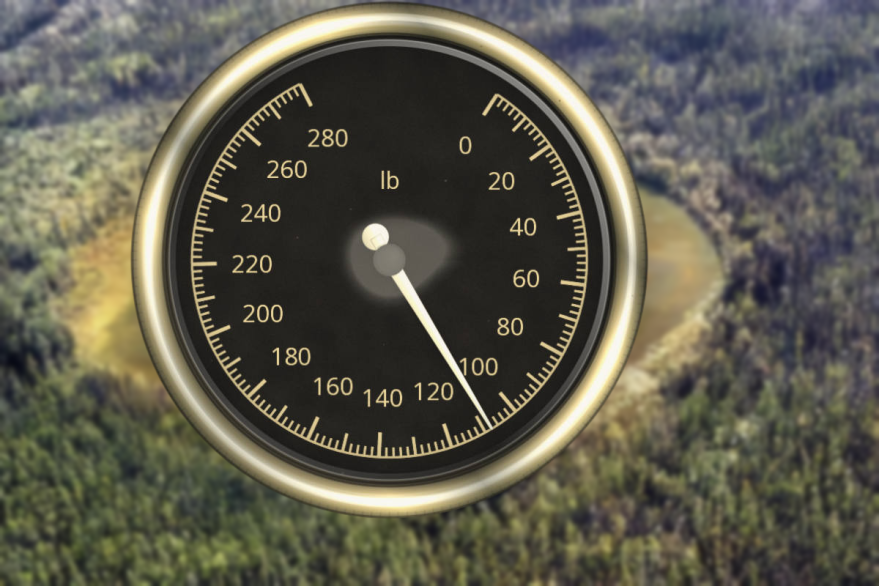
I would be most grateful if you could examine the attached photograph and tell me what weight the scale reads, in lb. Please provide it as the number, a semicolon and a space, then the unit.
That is 108; lb
